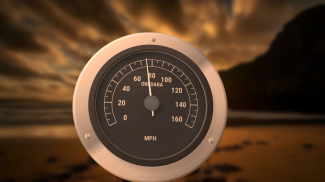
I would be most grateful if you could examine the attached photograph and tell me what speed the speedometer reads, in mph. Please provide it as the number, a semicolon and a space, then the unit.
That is 75; mph
